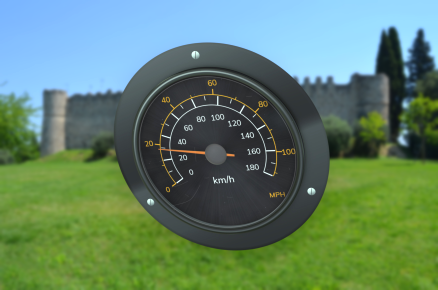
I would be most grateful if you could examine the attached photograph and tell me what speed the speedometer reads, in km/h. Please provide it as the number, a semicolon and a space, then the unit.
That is 30; km/h
